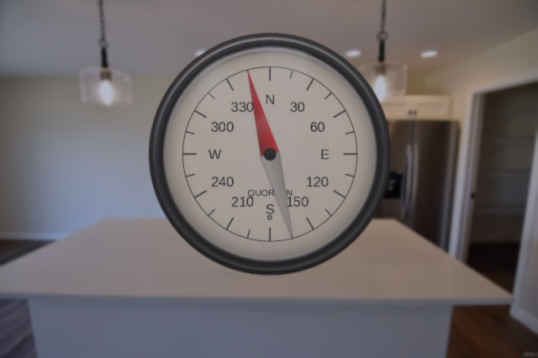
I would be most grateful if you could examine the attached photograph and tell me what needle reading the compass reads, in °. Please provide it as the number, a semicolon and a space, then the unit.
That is 345; °
